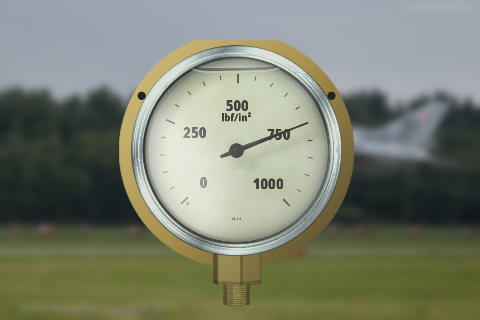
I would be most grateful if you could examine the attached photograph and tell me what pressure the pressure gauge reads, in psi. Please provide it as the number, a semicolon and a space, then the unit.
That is 750; psi
